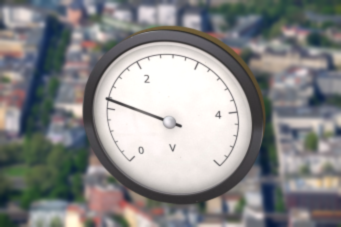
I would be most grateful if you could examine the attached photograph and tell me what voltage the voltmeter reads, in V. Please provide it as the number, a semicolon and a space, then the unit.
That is 1.2; V
